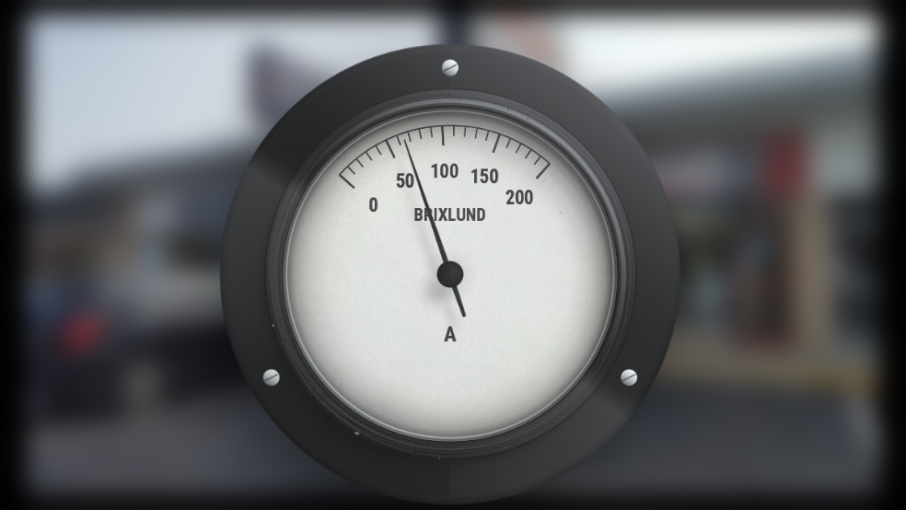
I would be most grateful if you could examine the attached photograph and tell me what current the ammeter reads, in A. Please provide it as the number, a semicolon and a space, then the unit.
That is 65; A
